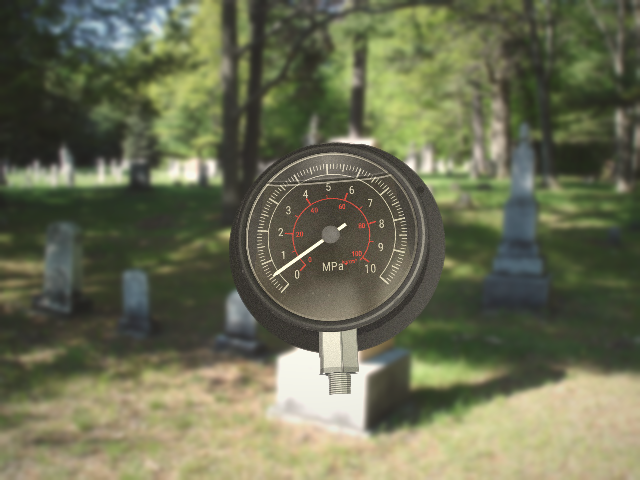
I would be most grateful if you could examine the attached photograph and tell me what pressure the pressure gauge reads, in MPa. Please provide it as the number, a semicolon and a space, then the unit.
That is 0.5; MPa
